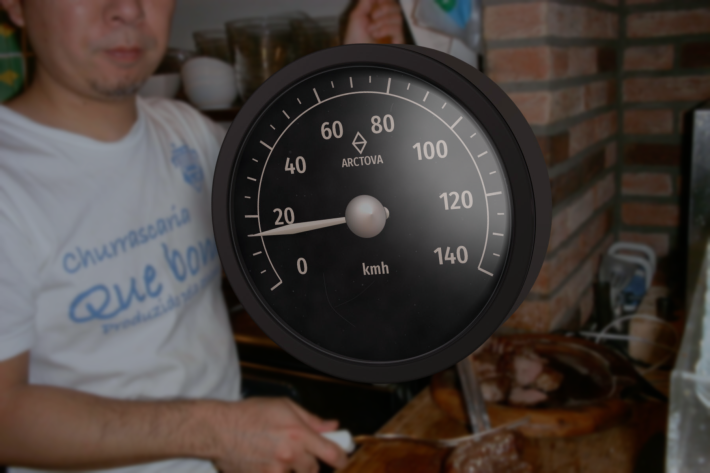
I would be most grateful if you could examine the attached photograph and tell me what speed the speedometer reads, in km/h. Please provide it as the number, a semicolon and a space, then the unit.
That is 15; km/h
